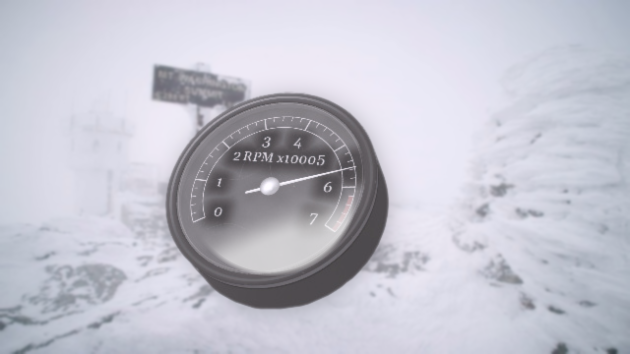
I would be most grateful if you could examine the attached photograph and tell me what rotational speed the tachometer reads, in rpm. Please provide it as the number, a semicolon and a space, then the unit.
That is 5600; rpm
